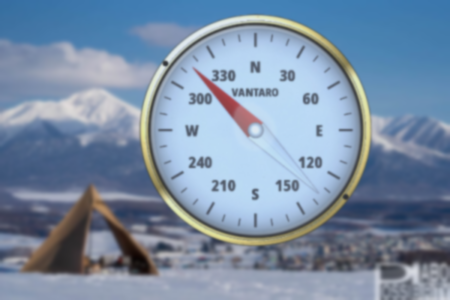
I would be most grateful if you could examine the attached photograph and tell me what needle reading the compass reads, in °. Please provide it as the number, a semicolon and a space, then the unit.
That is 315; °
